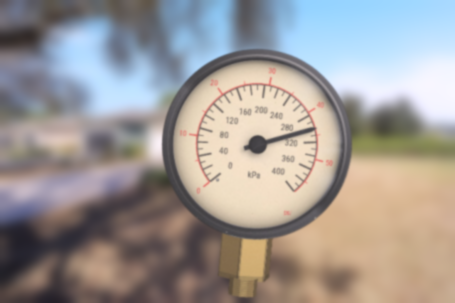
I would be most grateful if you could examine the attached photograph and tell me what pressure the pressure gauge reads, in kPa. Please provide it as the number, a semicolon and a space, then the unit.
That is 300; kPa
